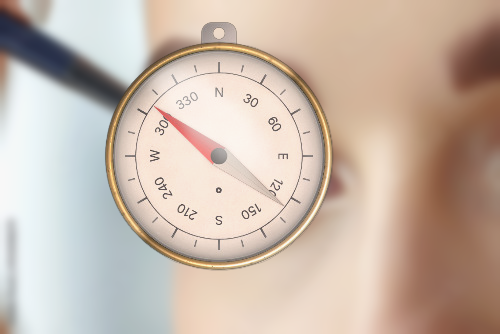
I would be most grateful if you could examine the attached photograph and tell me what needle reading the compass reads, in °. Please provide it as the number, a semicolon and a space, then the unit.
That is 307.5; °
